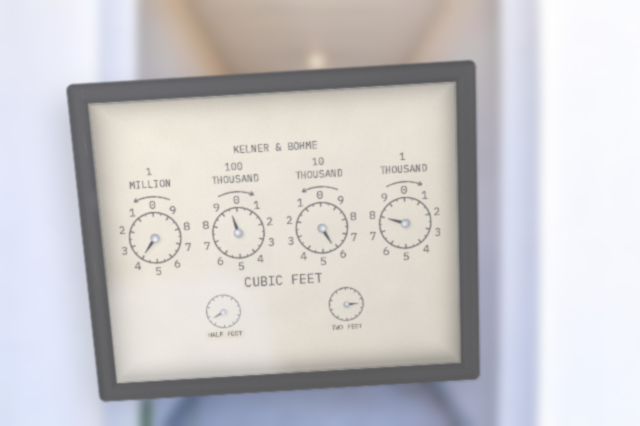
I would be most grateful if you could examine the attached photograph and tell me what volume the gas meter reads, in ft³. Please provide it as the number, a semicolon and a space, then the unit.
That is 395800; ft³
